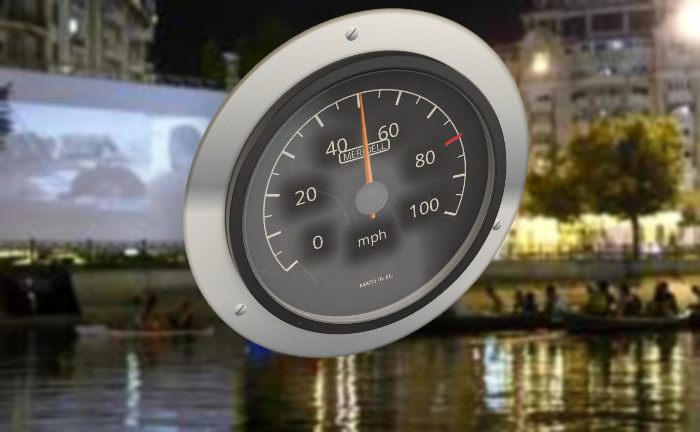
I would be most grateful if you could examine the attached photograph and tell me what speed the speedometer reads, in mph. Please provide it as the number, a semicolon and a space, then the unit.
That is 50; mph
